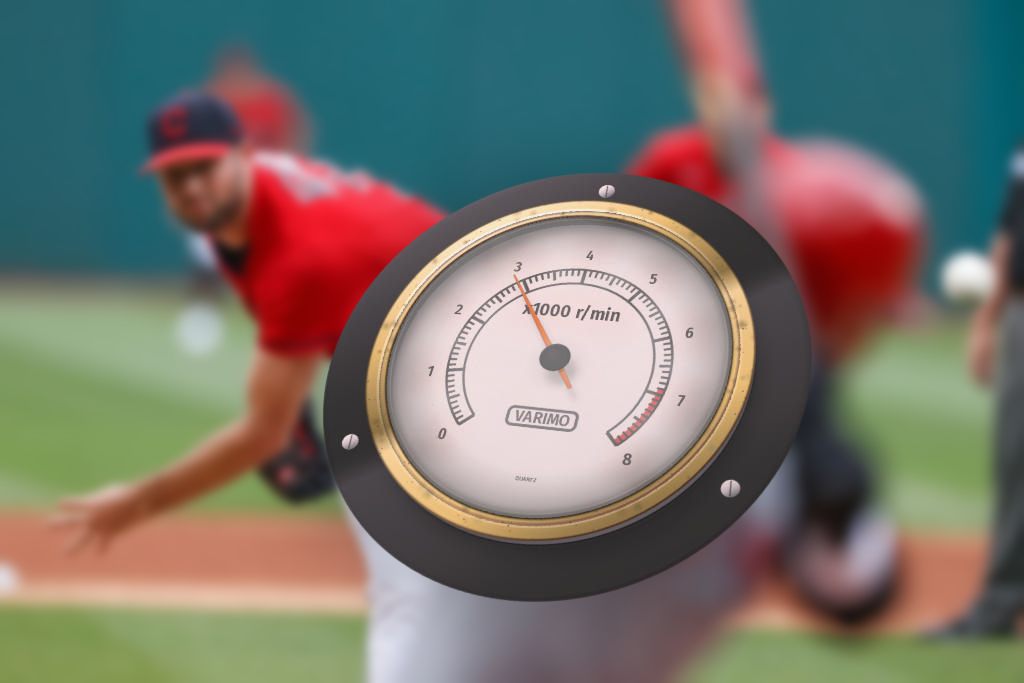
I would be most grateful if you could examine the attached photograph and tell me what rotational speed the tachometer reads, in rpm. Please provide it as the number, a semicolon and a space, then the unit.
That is 2900; rpm
